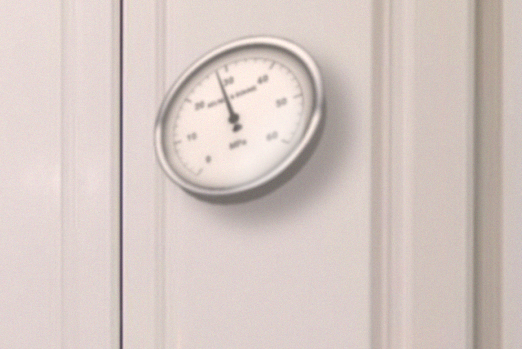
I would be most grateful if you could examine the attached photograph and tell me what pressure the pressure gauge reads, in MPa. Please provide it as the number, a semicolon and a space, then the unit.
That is 28; MPa
